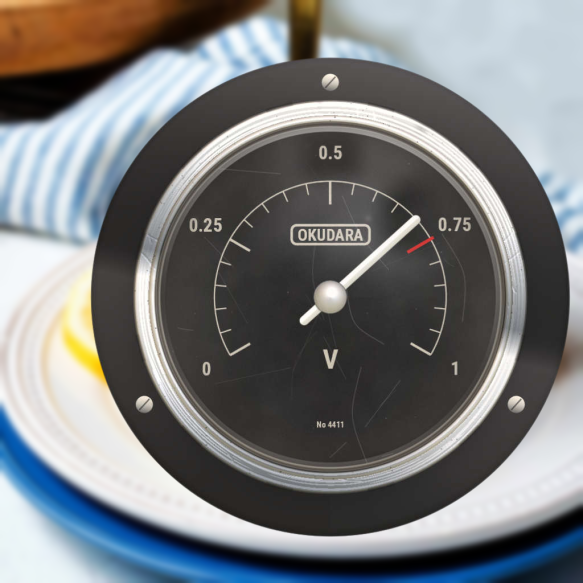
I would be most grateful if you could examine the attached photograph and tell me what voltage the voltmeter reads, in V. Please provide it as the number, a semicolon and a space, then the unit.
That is 0.7; V
